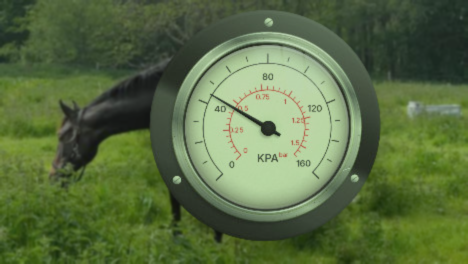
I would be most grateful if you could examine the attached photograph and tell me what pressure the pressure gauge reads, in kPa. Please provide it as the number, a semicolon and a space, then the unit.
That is 45; kPa
